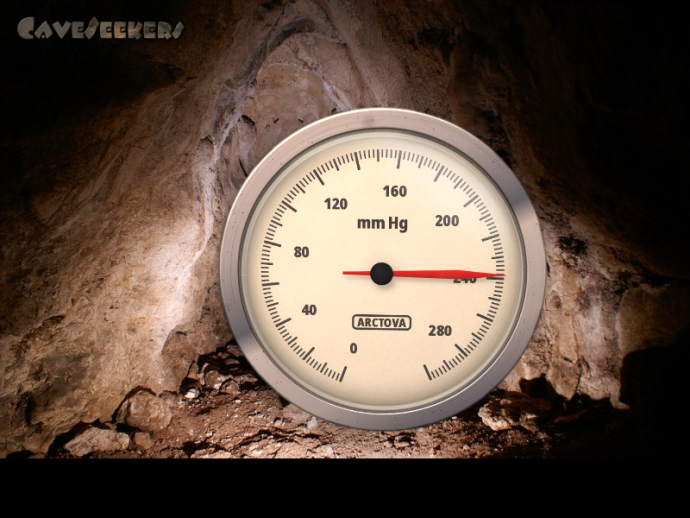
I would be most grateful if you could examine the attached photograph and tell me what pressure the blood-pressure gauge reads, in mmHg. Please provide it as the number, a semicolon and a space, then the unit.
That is 238; mmHg
